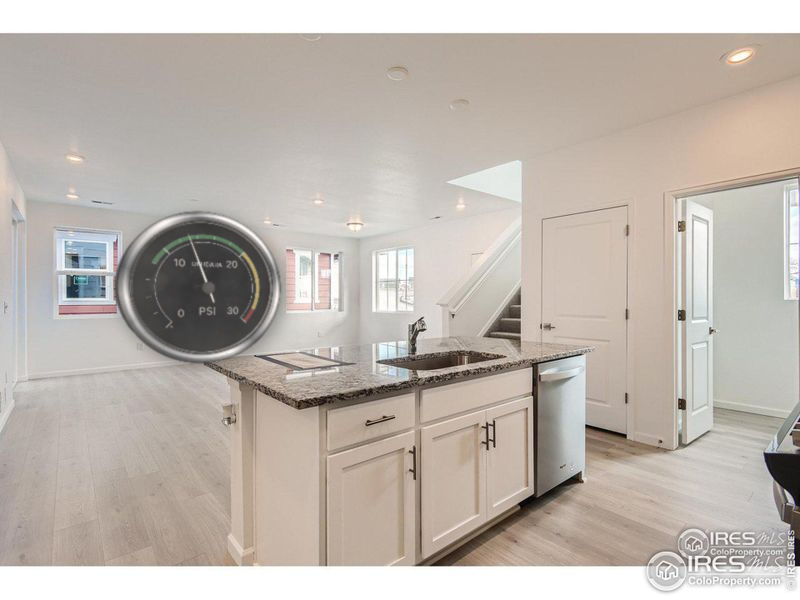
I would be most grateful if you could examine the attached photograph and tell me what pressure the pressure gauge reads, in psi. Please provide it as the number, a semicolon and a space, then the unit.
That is 13; psi
